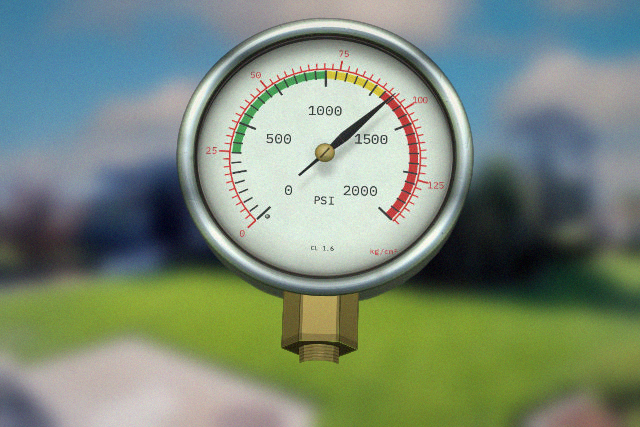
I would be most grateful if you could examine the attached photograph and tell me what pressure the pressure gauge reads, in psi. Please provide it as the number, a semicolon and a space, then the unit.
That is 1350; psi
